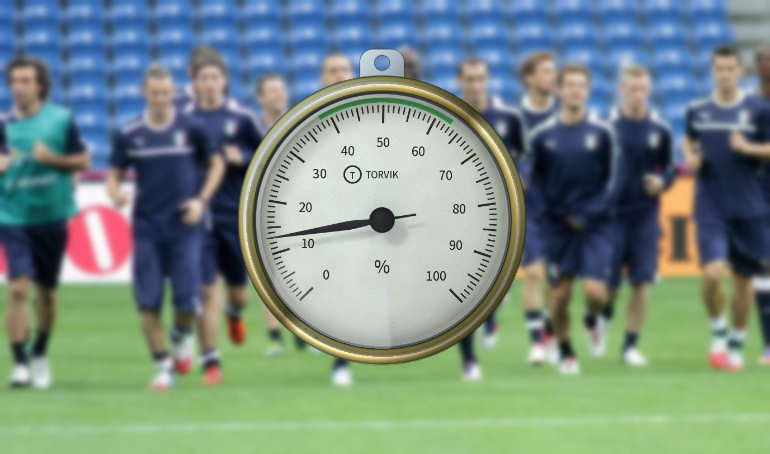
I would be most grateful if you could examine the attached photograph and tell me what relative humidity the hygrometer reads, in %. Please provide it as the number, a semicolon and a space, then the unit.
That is 13; %
